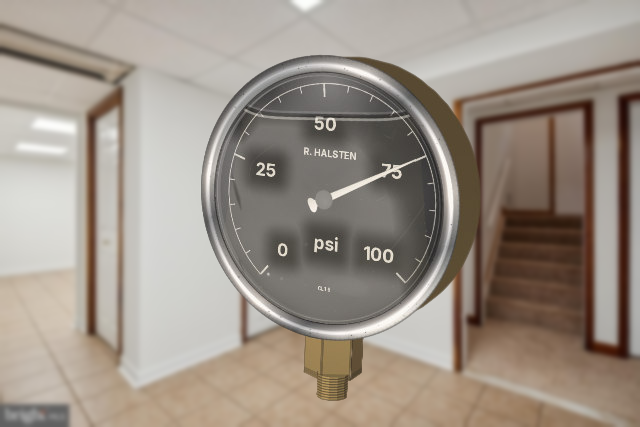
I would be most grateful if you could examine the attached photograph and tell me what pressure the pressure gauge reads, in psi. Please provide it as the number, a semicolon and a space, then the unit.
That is 75; psi
